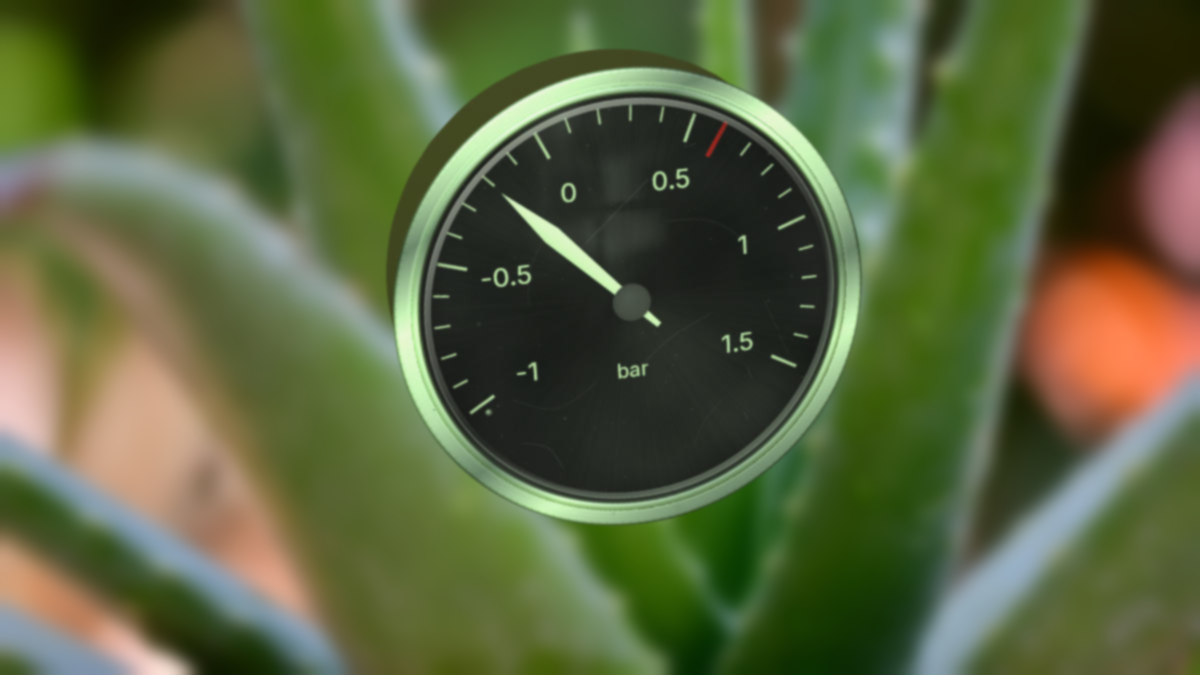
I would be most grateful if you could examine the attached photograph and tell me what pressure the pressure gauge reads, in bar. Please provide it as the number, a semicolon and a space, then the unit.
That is -0.2; bar
